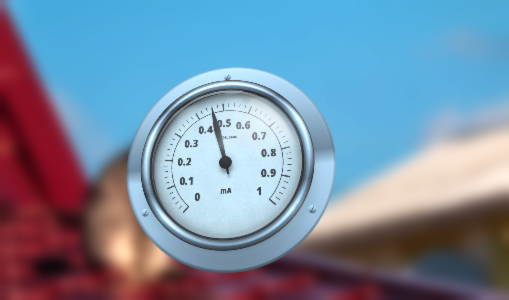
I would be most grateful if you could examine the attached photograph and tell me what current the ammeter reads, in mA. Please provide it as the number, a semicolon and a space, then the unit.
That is 0.46; mA
